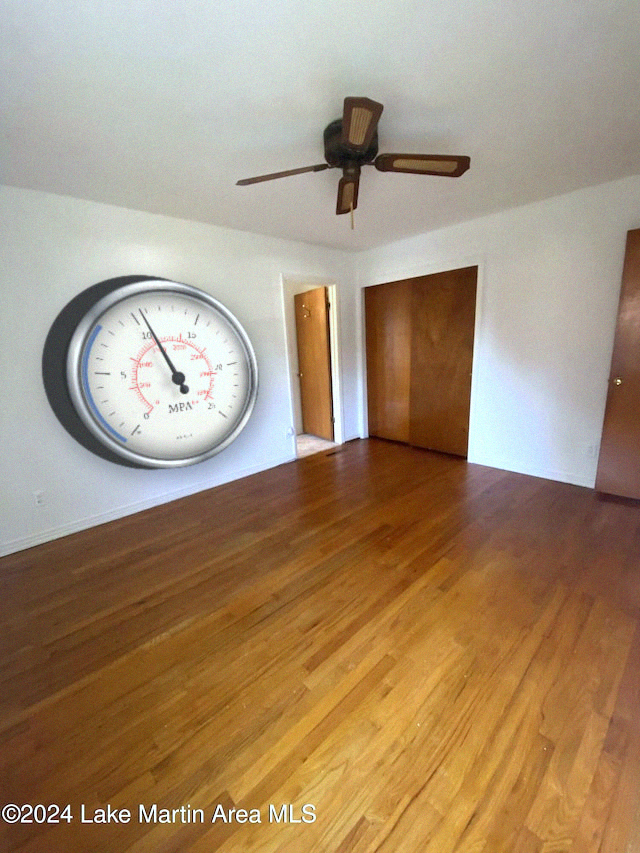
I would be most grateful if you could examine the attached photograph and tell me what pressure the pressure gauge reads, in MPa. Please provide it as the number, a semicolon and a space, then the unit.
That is 10.5; MPa
